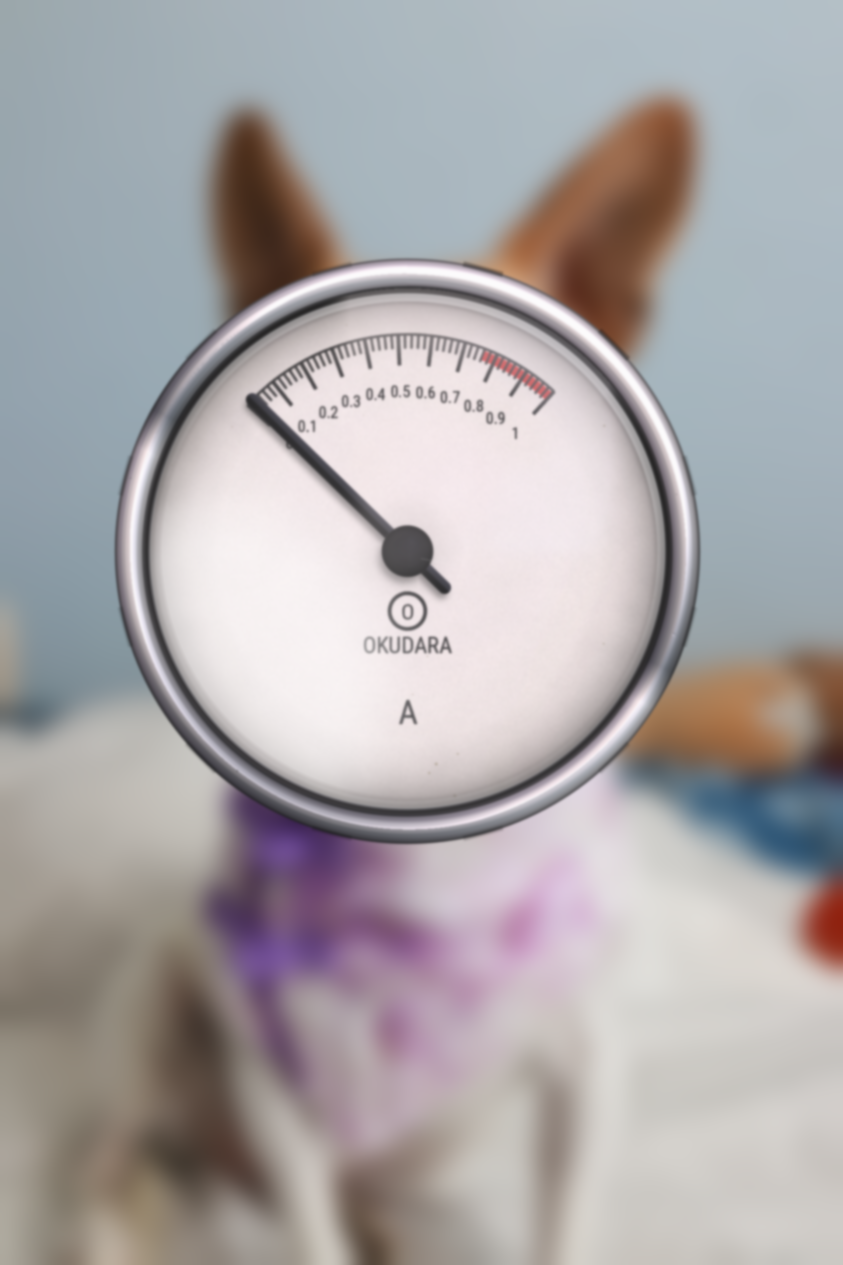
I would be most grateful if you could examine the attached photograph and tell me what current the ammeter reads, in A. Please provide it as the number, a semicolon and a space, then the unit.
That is 0.02; A
